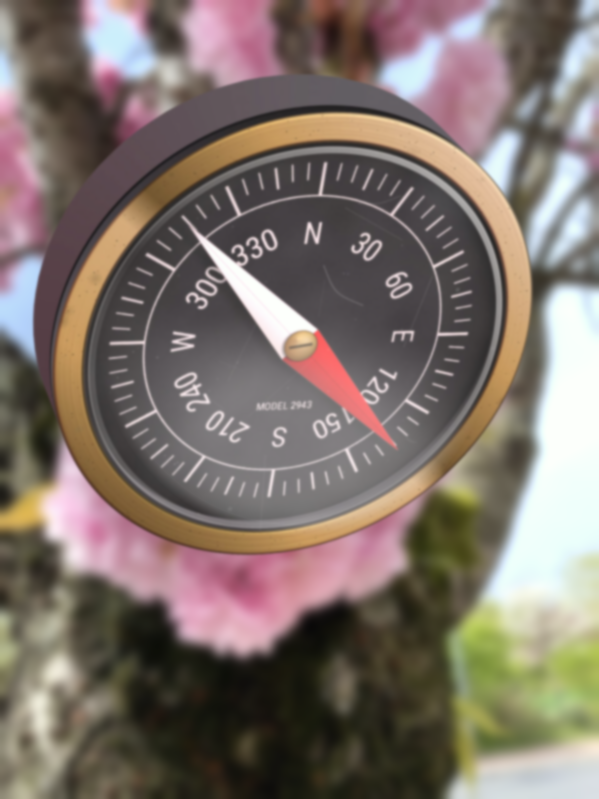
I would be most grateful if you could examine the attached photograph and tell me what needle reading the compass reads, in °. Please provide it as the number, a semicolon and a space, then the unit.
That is 135; °
